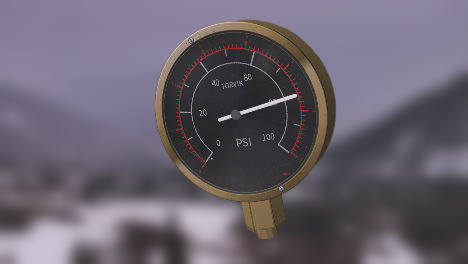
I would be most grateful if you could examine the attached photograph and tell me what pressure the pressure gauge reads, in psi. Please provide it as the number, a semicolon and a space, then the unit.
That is 80; psi
